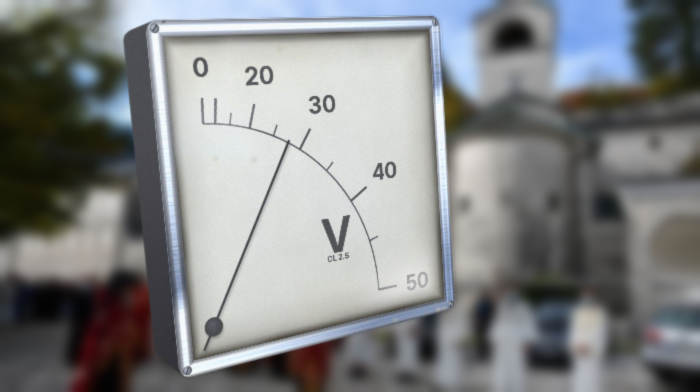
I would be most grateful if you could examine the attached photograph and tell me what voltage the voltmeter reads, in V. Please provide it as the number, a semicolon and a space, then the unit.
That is 27.5; V
